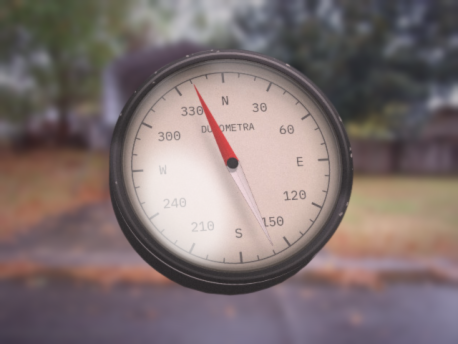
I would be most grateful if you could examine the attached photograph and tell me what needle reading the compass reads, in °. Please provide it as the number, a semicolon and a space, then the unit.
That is 340; °
